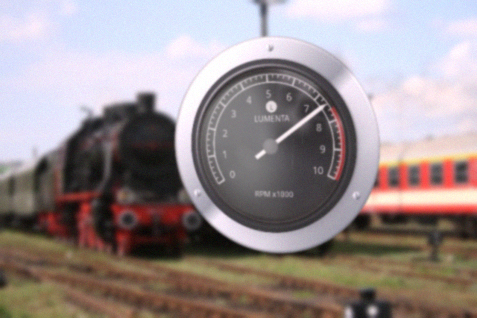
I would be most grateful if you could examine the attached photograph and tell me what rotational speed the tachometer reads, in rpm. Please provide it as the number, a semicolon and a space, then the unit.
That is 7400; rpm
